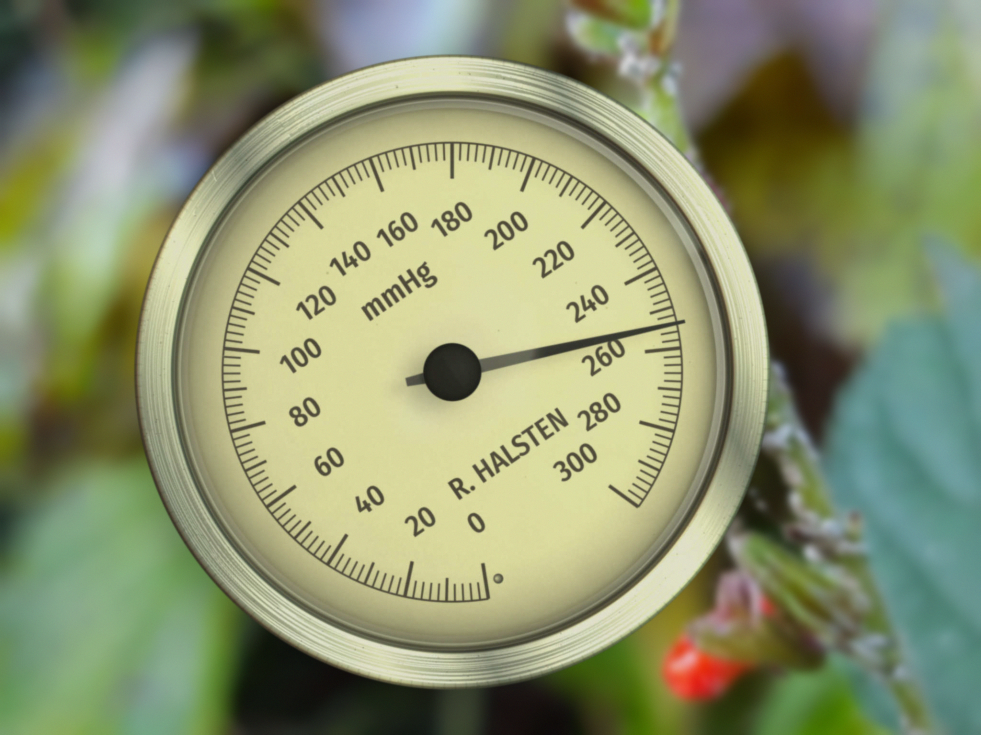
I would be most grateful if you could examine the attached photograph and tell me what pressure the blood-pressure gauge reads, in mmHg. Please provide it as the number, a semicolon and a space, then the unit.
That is 254; mmHg
